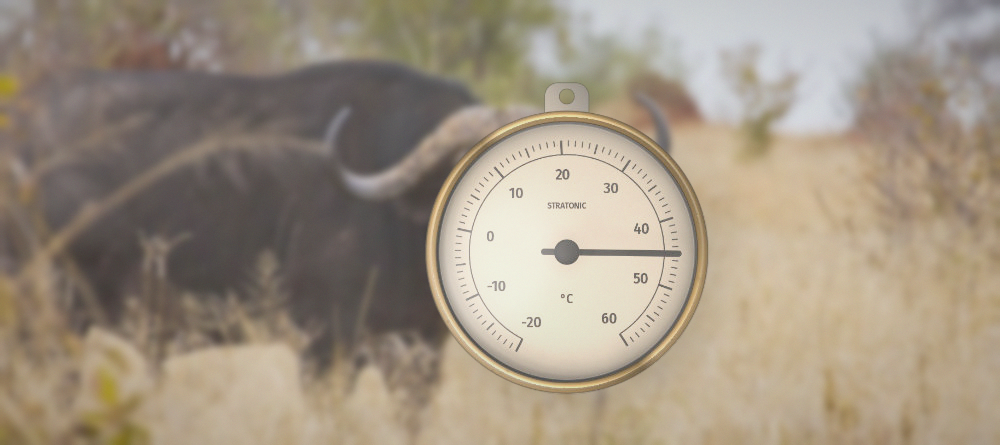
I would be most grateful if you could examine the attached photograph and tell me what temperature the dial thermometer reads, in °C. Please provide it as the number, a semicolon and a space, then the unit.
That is 45; °C
